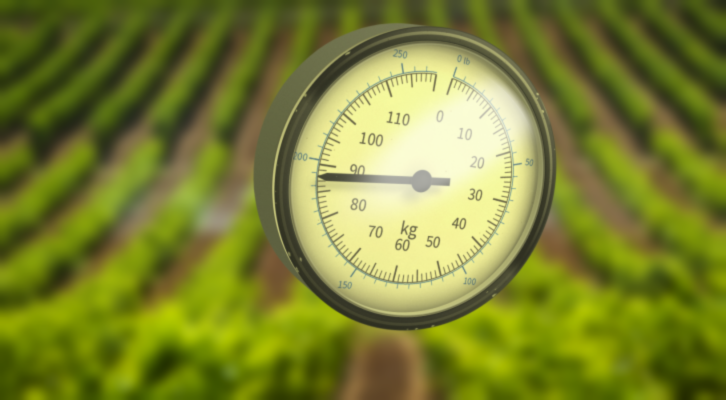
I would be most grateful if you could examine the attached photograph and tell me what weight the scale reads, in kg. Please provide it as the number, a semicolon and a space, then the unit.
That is 88; kg
